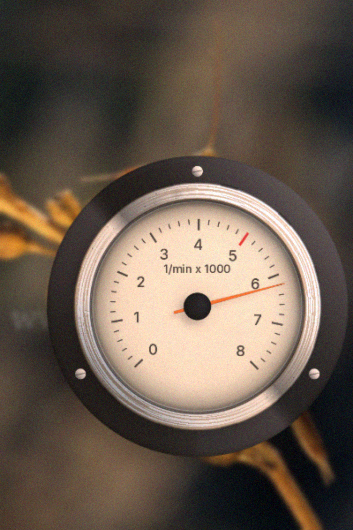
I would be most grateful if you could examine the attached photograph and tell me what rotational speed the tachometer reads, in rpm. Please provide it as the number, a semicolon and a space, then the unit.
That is 6200; rpm
